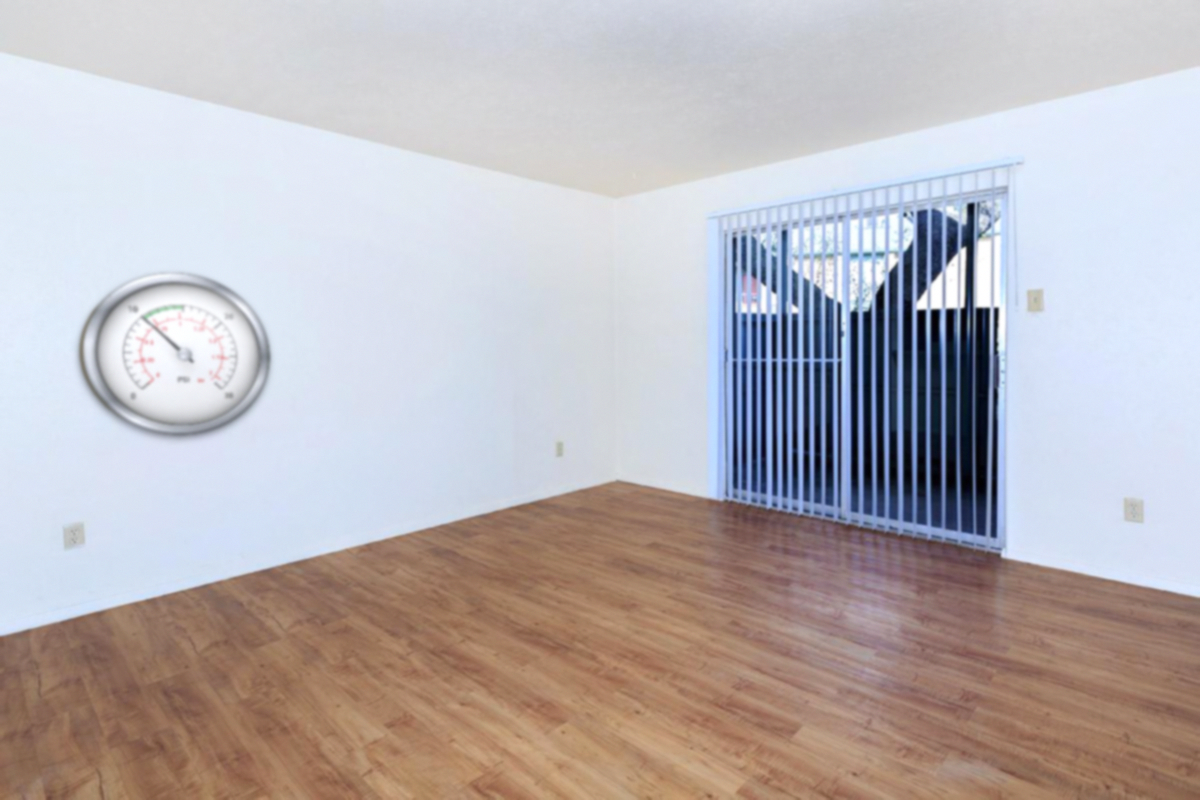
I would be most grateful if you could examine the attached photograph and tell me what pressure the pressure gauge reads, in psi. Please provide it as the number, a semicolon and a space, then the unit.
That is 10; psi
